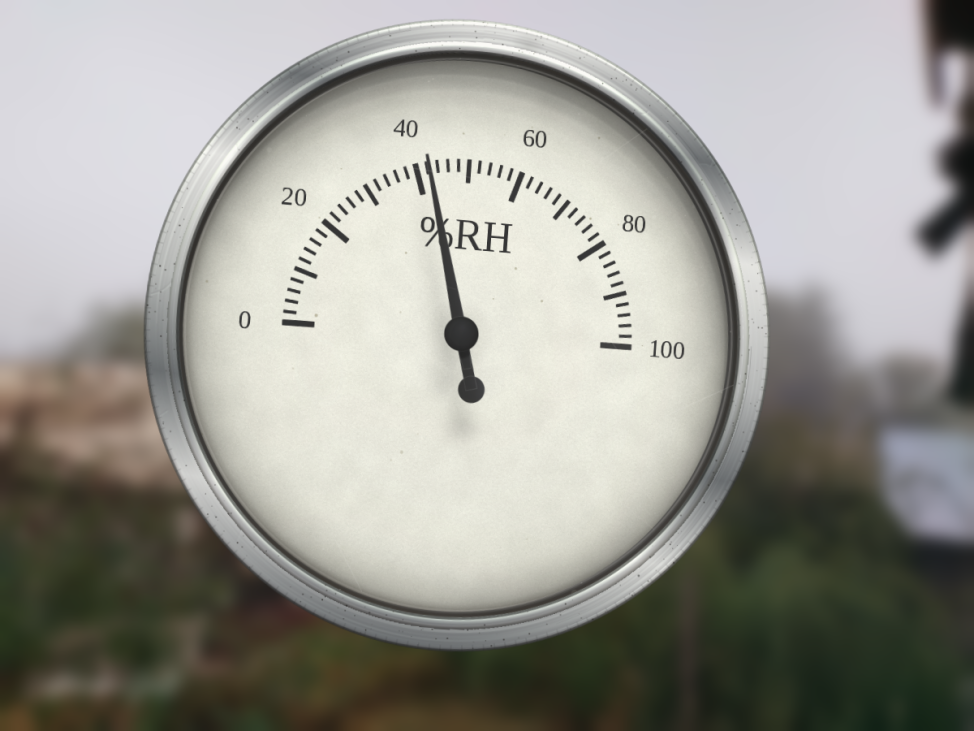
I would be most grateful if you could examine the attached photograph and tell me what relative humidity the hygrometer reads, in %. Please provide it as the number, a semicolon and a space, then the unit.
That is 42; %
